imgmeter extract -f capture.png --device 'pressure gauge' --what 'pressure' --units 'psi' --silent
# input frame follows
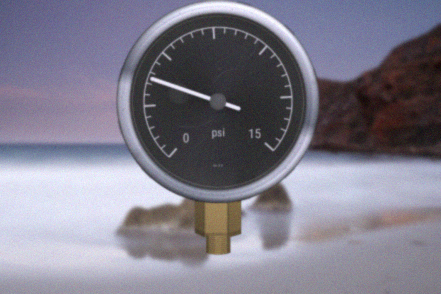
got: 3.75 psi
